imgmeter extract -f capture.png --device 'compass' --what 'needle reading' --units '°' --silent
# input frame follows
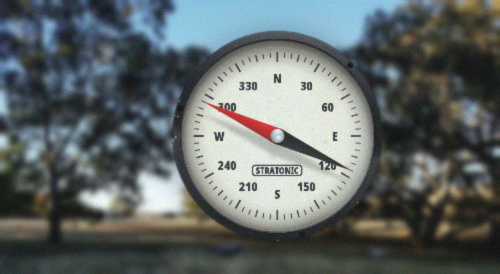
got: 295 °
